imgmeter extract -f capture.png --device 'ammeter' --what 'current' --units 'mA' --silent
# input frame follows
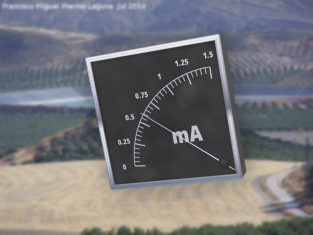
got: 0.6 mA
